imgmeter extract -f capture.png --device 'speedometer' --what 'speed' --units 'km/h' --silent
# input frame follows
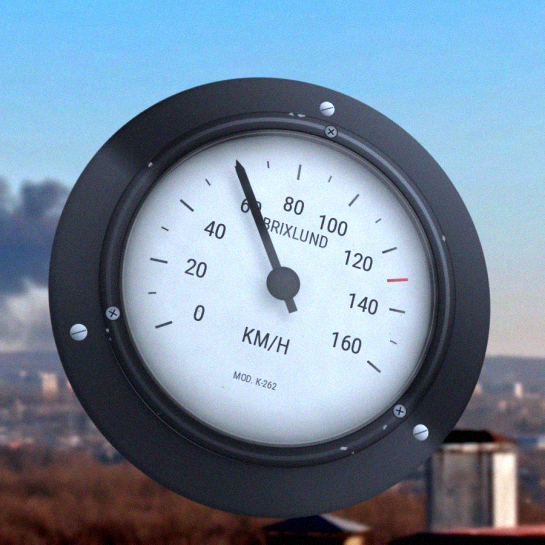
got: 60 km/h
